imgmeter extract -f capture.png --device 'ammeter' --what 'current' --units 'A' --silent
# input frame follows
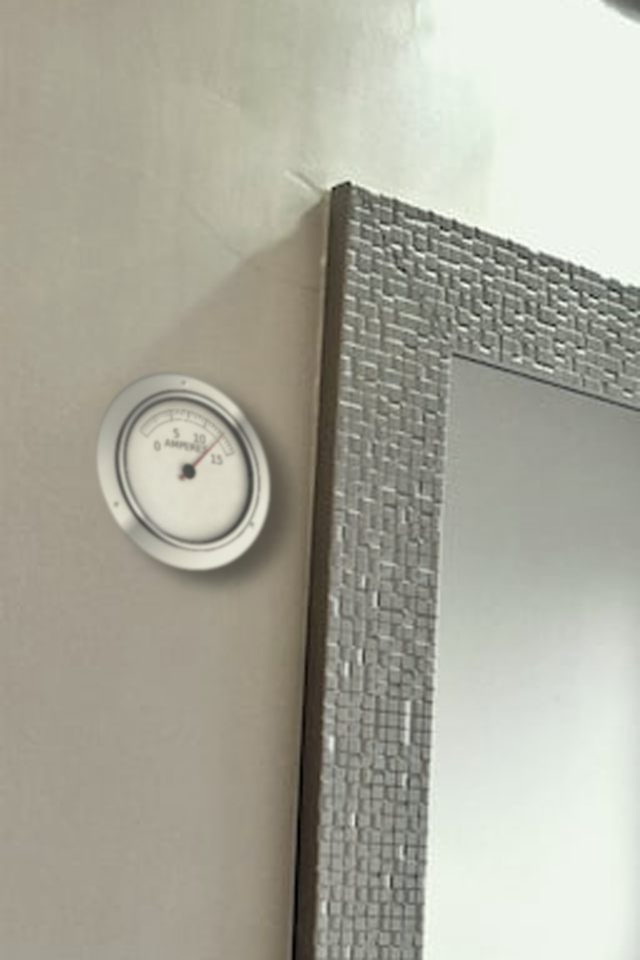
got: 12.5 A
